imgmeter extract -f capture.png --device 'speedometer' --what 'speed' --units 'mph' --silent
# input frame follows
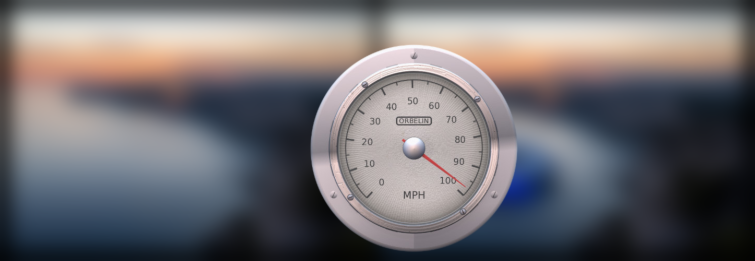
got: 97.5 mph
